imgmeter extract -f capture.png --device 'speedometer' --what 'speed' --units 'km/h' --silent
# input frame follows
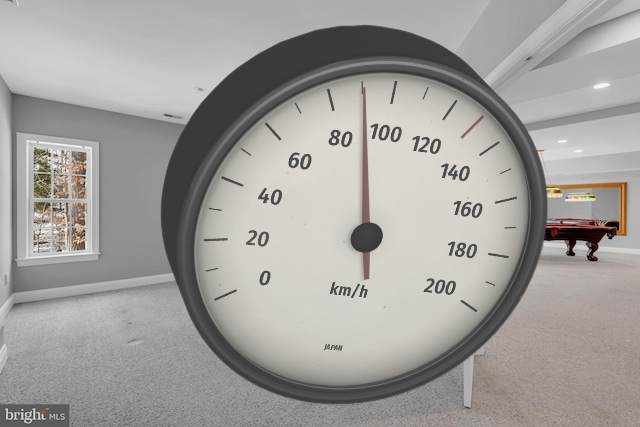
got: 90 km/h
